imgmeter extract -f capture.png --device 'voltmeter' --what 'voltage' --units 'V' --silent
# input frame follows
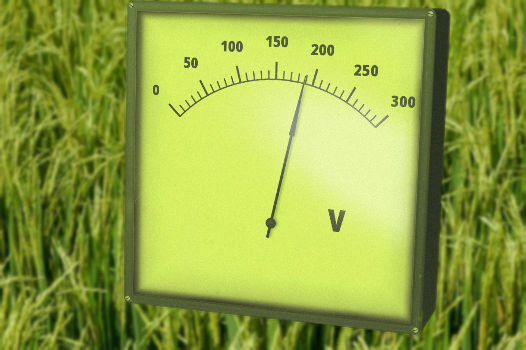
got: 190 V
